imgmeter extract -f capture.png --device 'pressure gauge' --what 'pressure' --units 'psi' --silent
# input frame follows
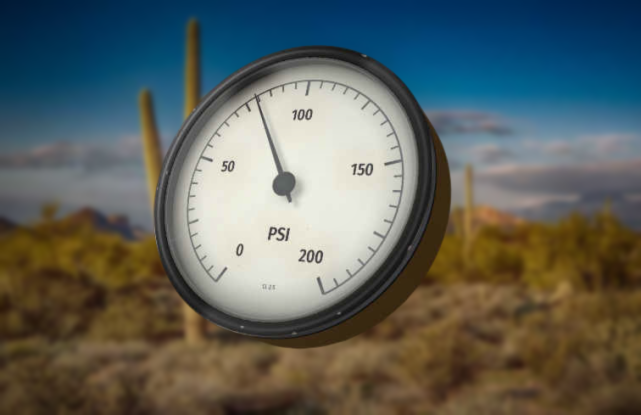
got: 80 psi
